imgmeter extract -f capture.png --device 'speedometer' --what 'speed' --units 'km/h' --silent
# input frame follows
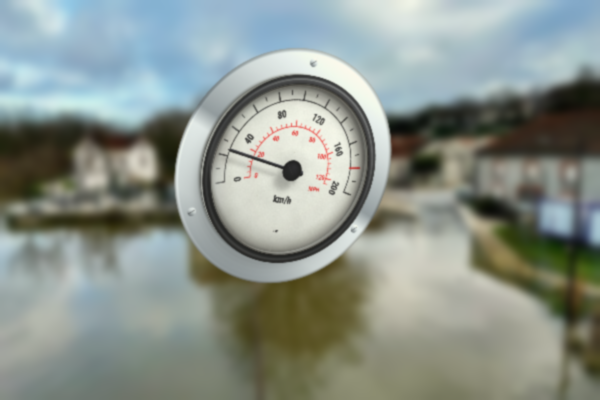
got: 25 km/h
